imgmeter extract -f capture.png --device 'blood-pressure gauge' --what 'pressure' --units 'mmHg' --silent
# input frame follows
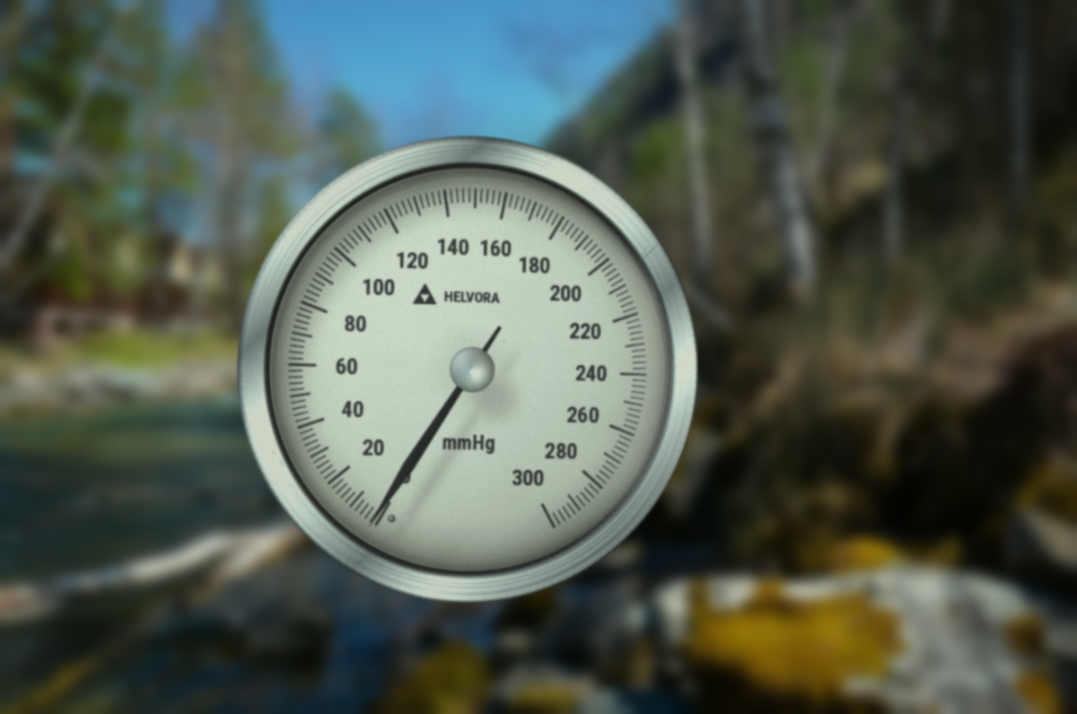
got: 2 mmHg
